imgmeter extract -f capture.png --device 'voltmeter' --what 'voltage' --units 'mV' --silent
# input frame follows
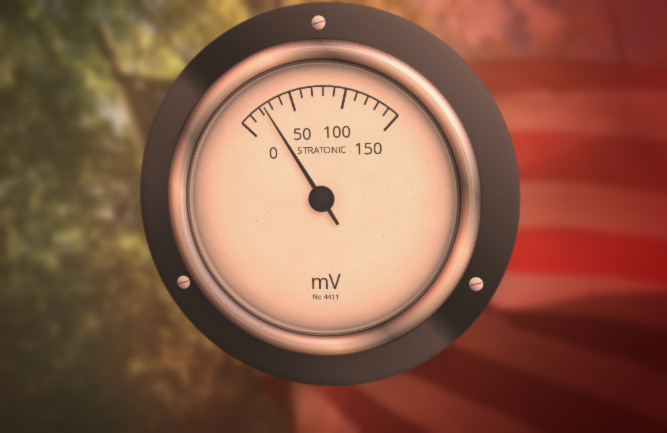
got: 25 mV
